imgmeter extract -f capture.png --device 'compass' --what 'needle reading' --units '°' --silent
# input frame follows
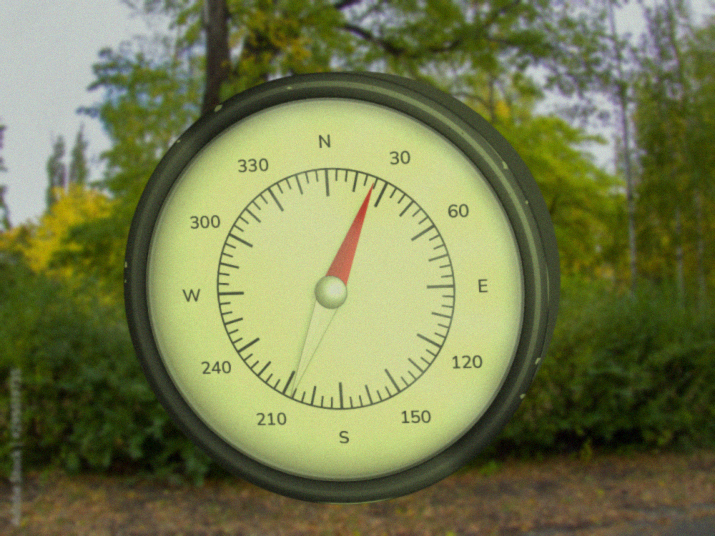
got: 25 °
